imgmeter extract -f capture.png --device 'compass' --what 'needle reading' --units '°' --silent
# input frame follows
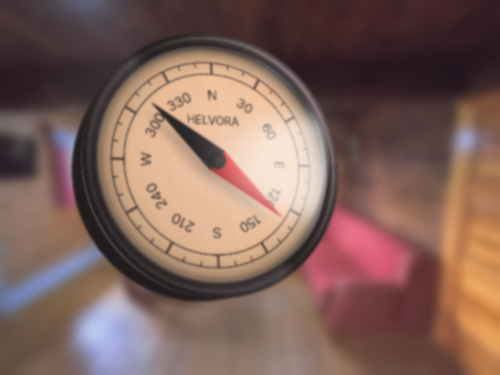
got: 130 °
